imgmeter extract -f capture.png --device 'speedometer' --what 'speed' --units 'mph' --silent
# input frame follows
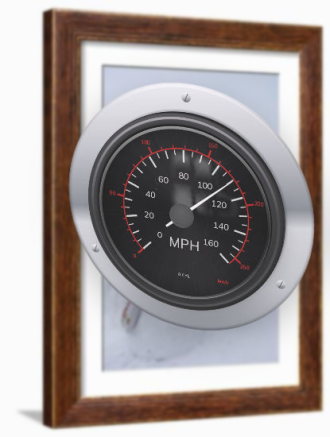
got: 110 mph
